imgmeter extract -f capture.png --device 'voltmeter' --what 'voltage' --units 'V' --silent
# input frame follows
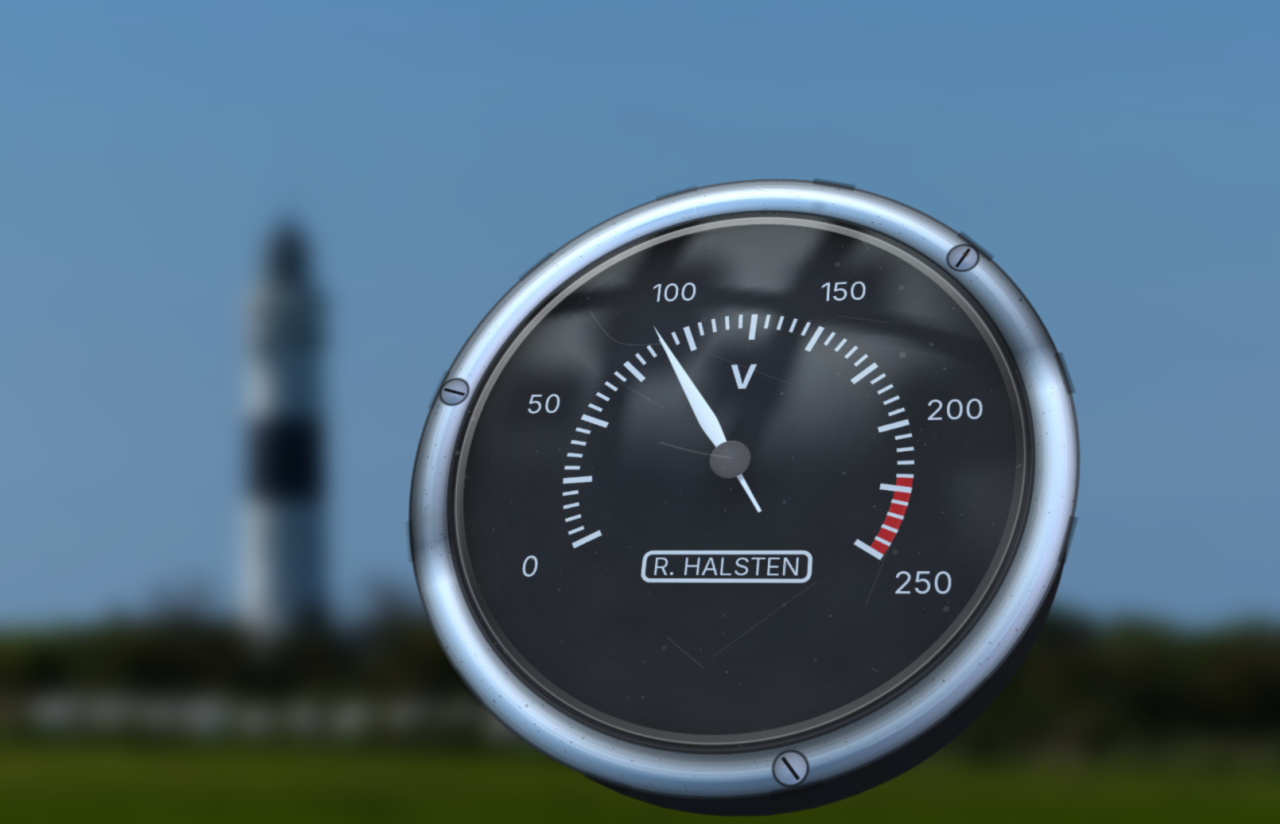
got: 90 V
